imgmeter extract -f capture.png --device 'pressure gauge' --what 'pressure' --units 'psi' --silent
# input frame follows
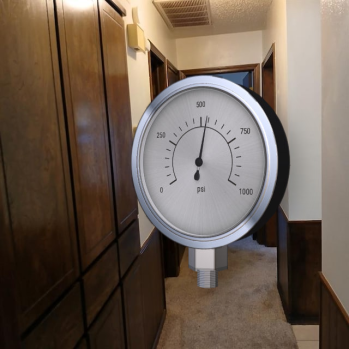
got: 550 psi
